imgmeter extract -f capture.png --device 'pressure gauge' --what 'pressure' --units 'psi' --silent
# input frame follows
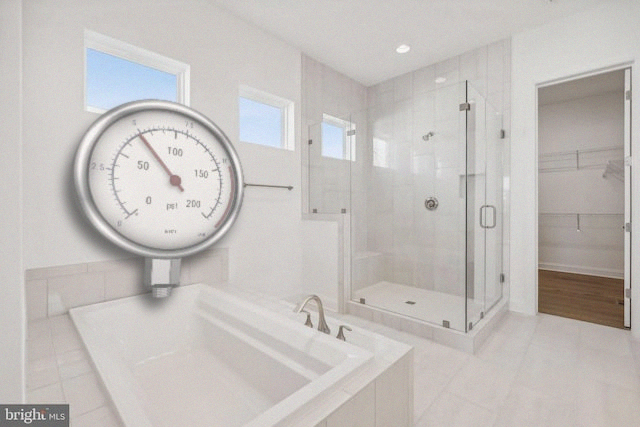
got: 70 psi
